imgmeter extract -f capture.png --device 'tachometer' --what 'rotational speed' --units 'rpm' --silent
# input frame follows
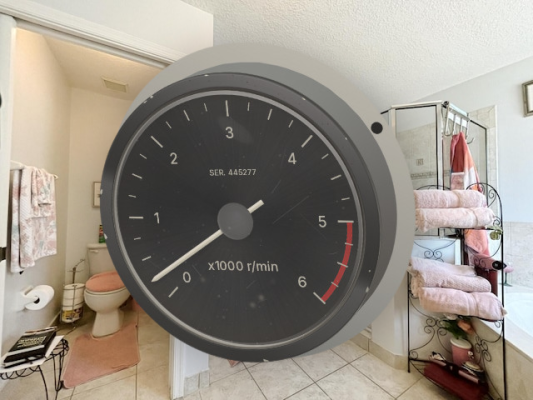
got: 250 rpm
